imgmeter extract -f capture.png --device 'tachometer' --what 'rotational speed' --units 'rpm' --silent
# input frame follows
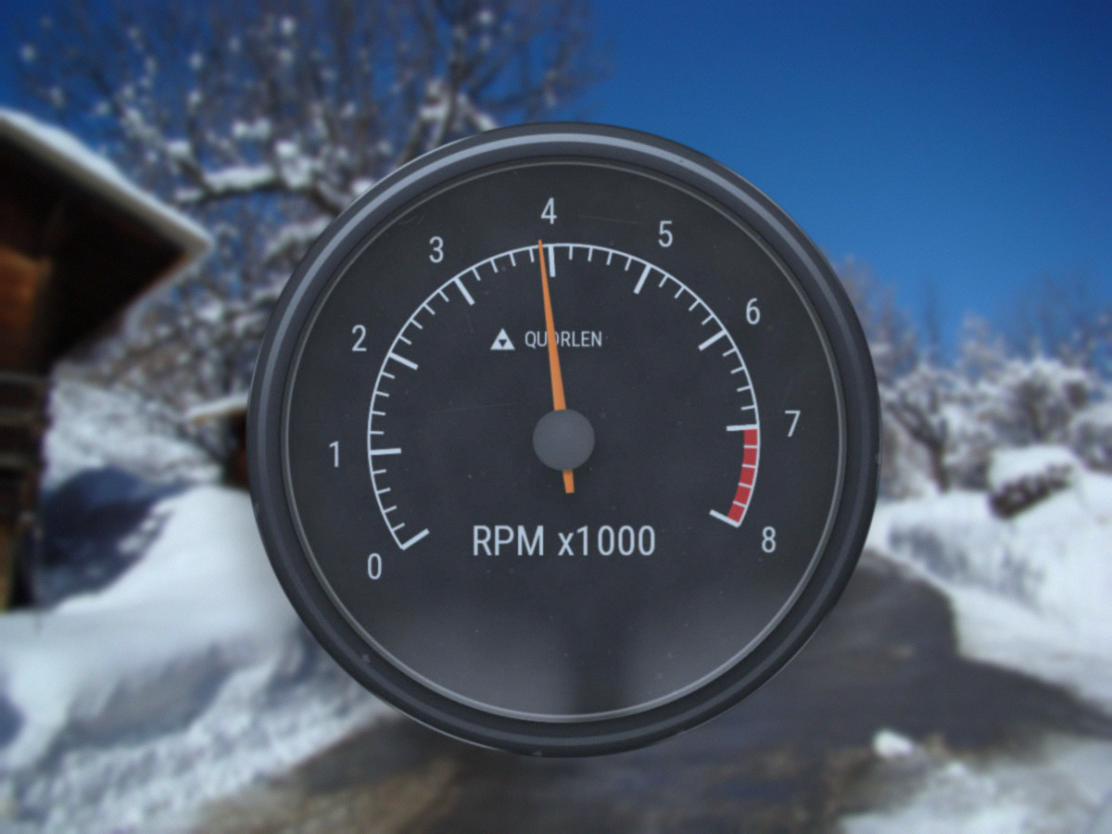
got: 3900 rpm
